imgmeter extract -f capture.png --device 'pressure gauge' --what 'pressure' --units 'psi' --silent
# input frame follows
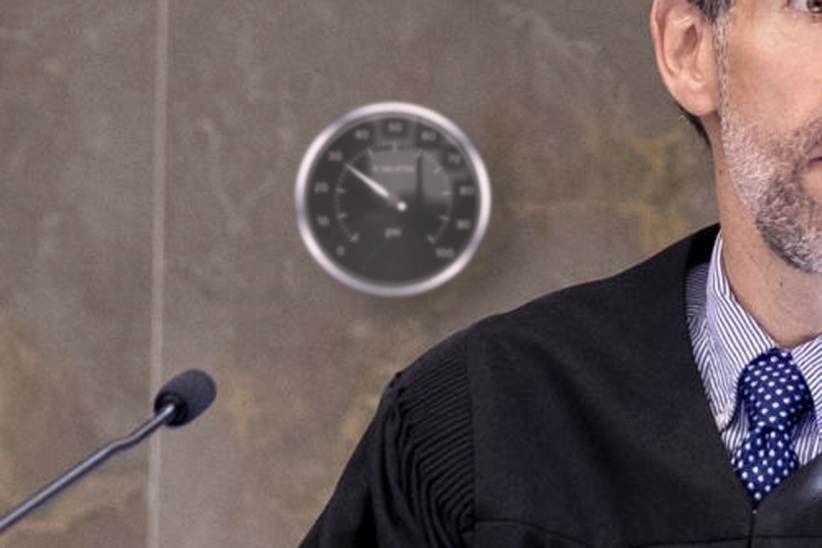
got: 30 psi
